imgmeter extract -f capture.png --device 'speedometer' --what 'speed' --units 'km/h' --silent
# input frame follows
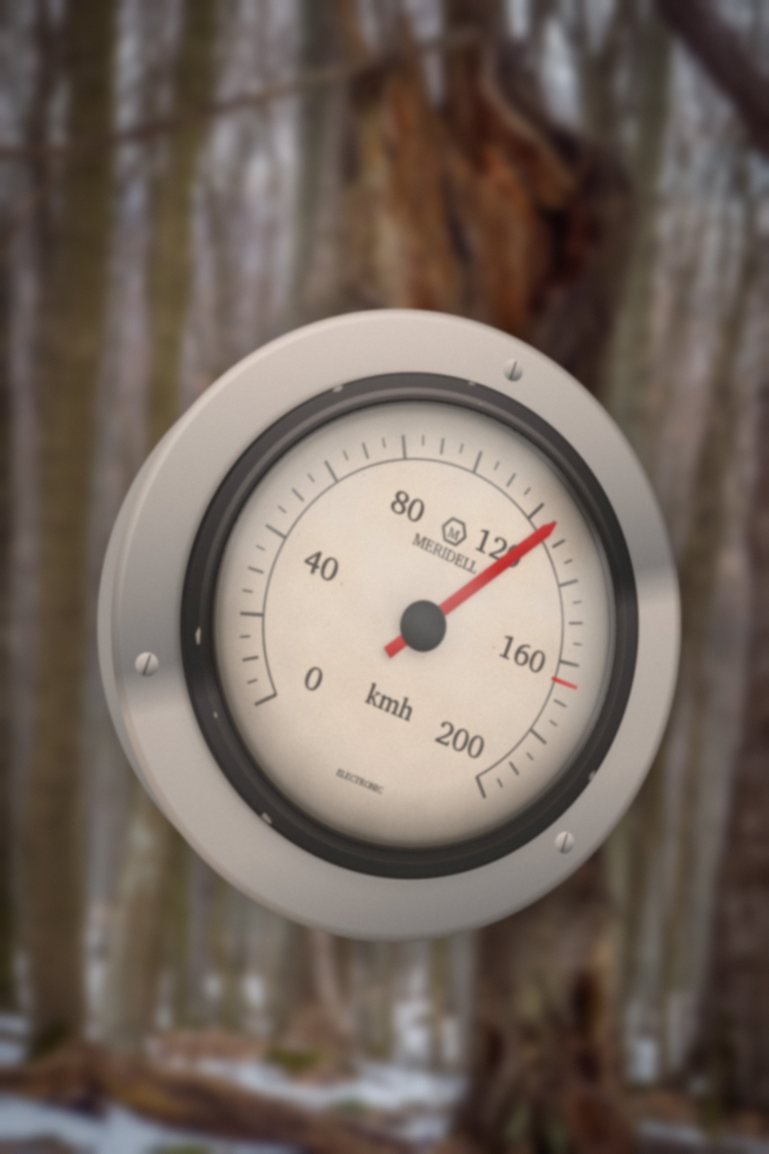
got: 125 km/h
